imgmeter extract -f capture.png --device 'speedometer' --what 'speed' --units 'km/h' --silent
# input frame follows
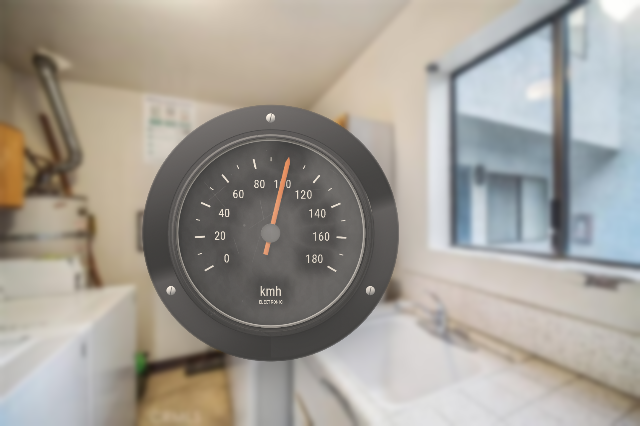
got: 100 km/h
